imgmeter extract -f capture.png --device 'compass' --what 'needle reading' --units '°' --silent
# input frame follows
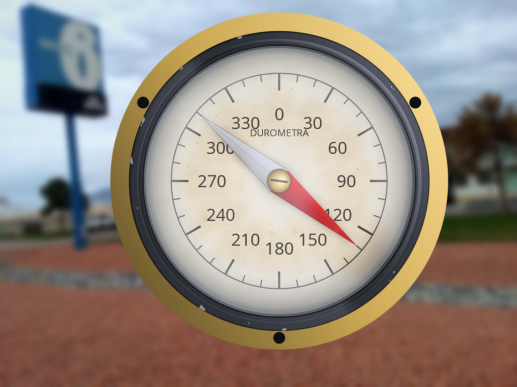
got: 130 °
